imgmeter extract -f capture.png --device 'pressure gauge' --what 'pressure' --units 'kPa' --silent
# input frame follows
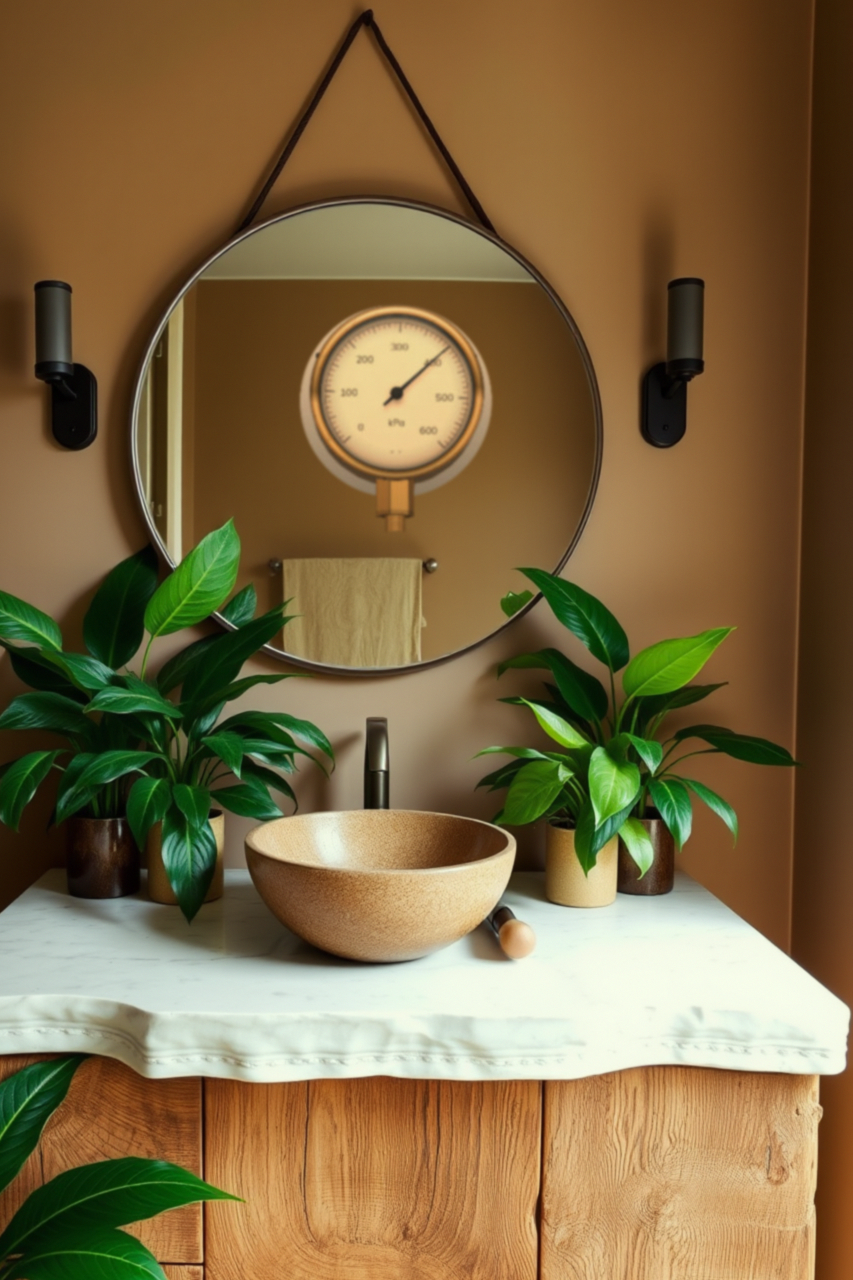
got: 400 kPa
